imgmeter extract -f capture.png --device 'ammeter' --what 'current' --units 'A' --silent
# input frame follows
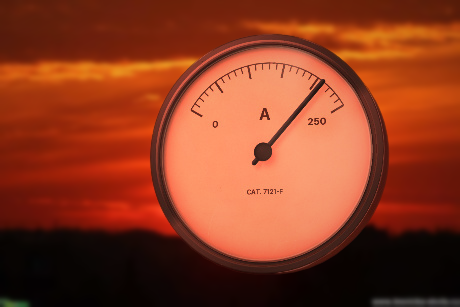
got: 210 A
